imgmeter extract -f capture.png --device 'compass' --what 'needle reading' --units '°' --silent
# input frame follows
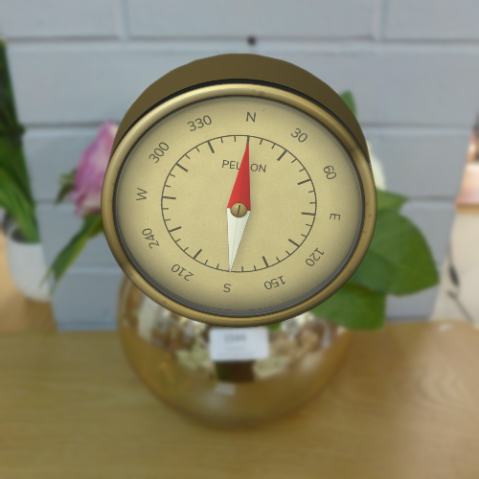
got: 0 °
